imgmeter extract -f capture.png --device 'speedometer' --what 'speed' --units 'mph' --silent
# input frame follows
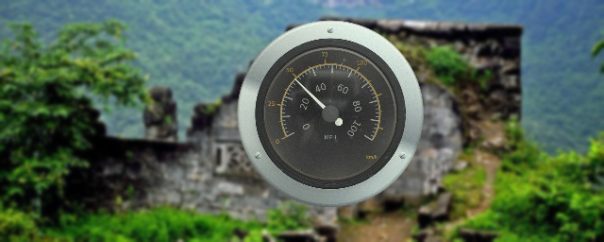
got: 30 mph
